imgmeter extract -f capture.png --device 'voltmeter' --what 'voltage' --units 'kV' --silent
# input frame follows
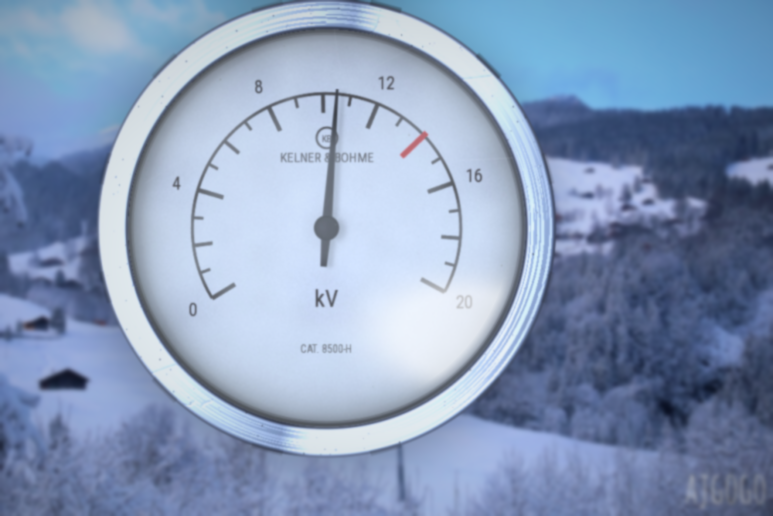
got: 10.5 kV
